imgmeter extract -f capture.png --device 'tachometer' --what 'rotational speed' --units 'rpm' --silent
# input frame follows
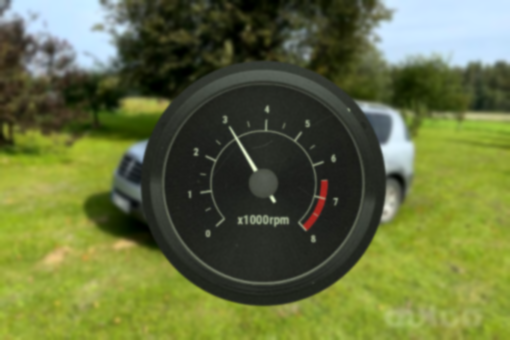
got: 3000 rpm
